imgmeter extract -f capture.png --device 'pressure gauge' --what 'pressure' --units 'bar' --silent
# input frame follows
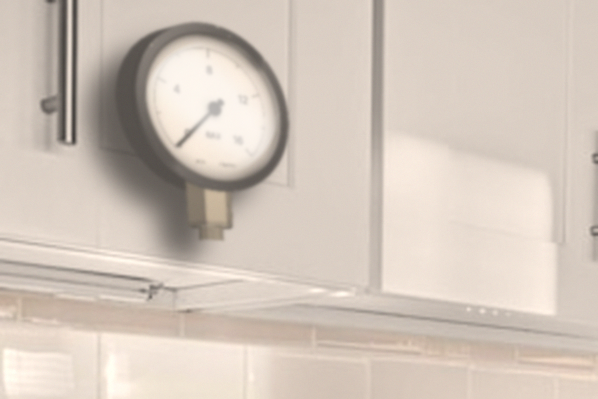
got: 0 bar
